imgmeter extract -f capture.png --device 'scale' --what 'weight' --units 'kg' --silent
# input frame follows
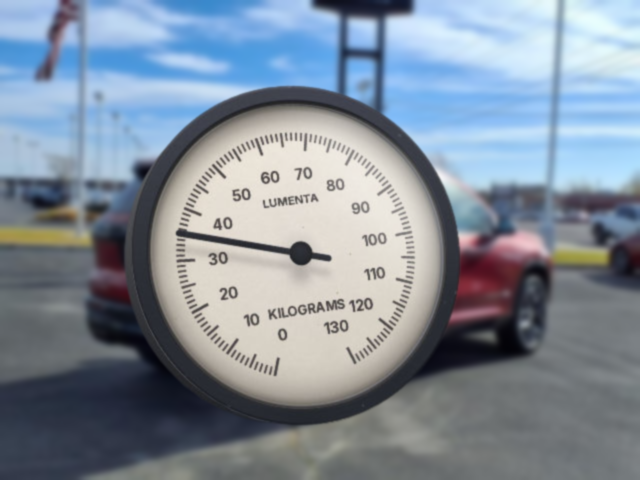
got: 35 kg
